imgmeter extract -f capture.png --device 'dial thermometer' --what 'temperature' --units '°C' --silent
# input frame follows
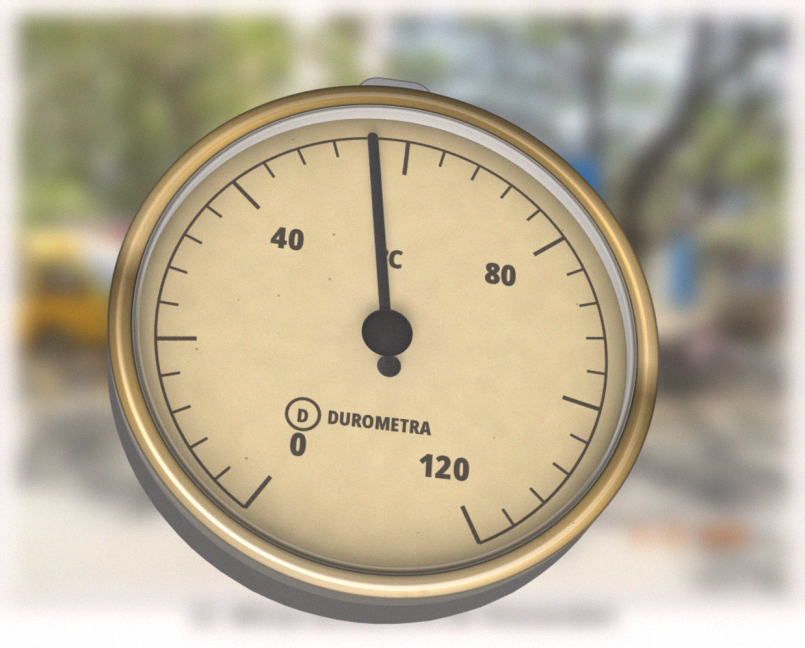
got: 56 °C
